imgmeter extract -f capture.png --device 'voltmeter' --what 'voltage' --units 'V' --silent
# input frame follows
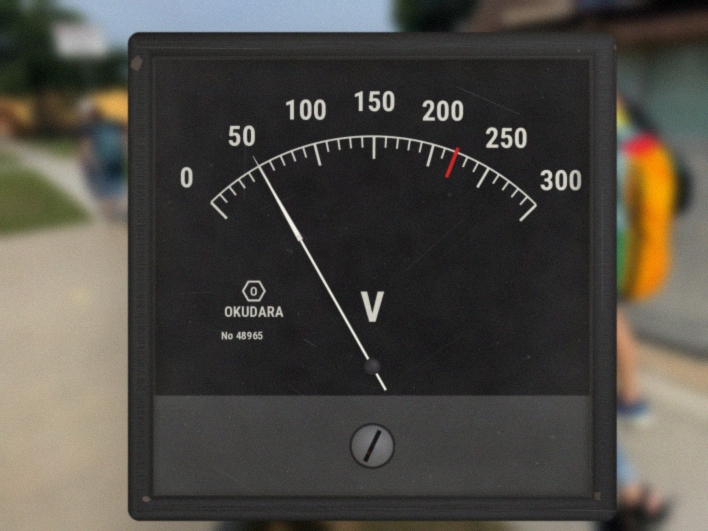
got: 50 V
